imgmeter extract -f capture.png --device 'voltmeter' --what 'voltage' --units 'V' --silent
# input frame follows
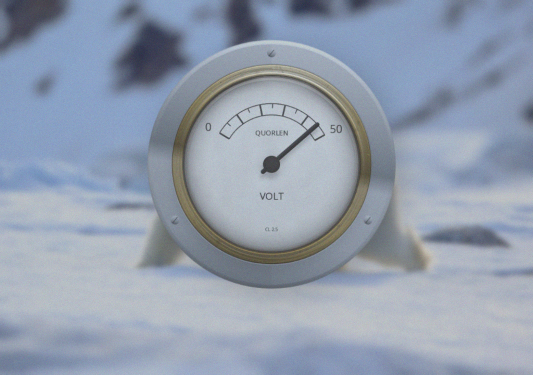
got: 45 V
